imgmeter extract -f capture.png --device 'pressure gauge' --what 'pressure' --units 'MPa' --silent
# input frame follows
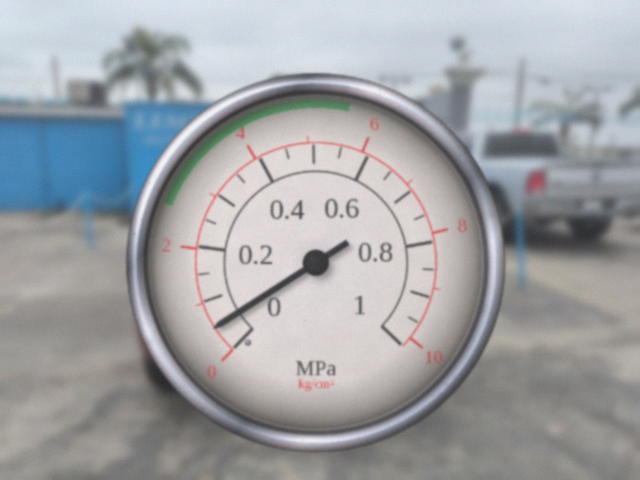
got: 0.05 MPa
